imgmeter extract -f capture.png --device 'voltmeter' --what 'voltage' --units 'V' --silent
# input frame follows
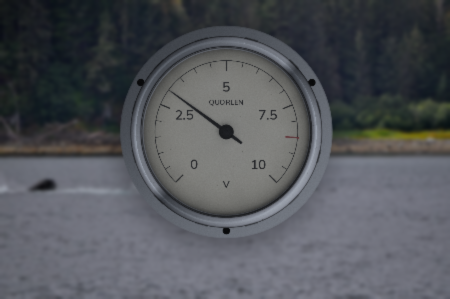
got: 3 V
